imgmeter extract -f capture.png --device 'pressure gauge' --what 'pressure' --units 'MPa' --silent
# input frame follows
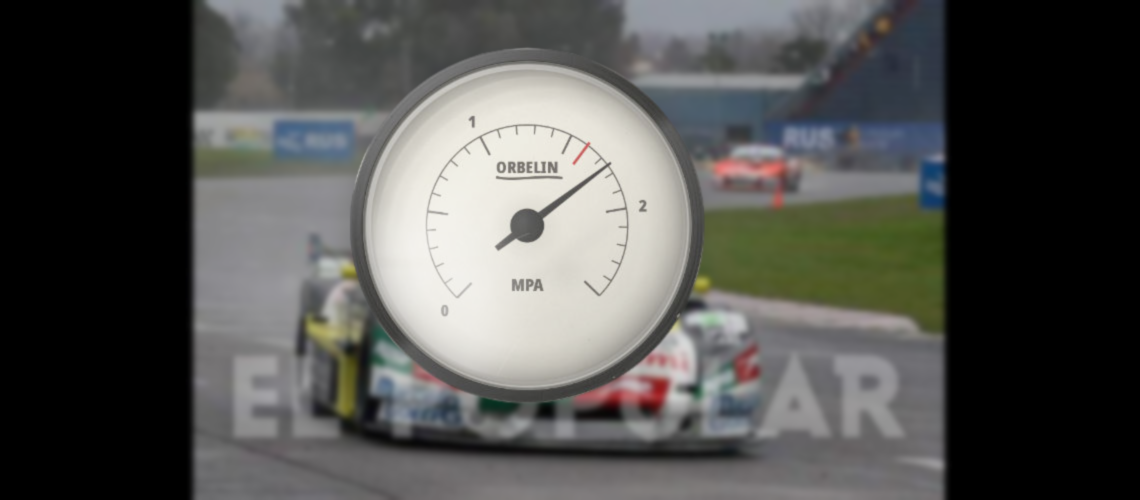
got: 1.75 MPa
